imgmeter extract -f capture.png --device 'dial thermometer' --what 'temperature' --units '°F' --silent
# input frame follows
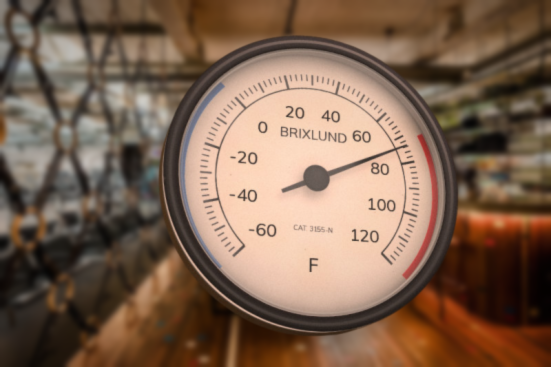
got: 74 °F
